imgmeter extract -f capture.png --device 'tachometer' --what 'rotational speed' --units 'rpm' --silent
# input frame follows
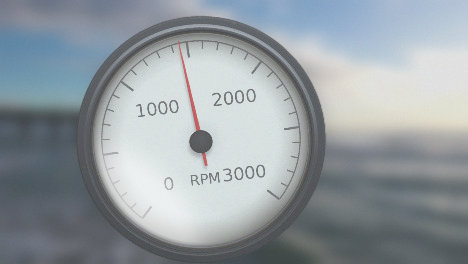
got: 1450 rpm
